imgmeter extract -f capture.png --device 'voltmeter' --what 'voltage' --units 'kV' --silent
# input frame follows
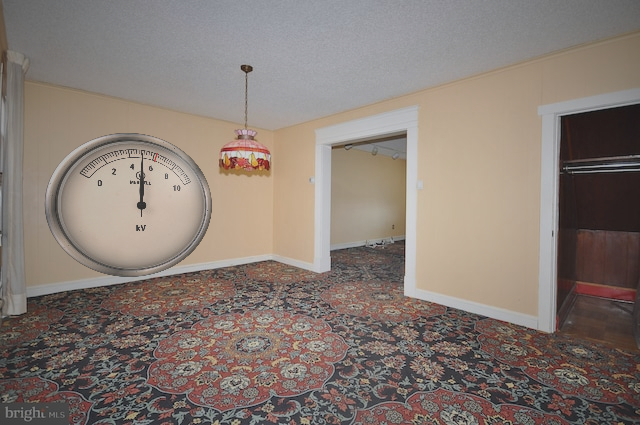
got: 5 kV
